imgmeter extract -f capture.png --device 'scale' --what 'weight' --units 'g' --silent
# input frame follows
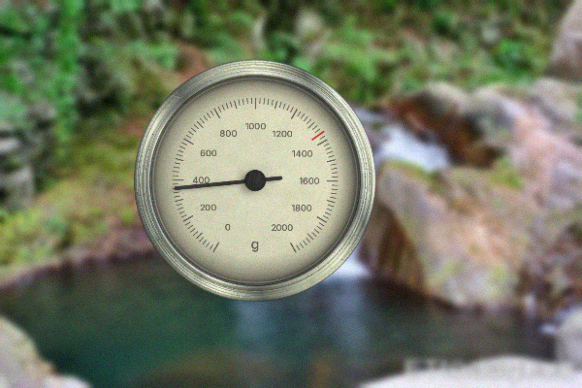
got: 360 g
